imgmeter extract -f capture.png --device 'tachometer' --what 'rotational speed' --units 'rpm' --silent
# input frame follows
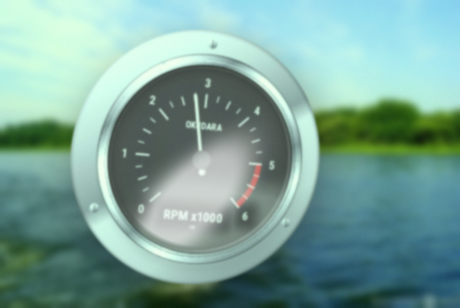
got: 2750 rpm
